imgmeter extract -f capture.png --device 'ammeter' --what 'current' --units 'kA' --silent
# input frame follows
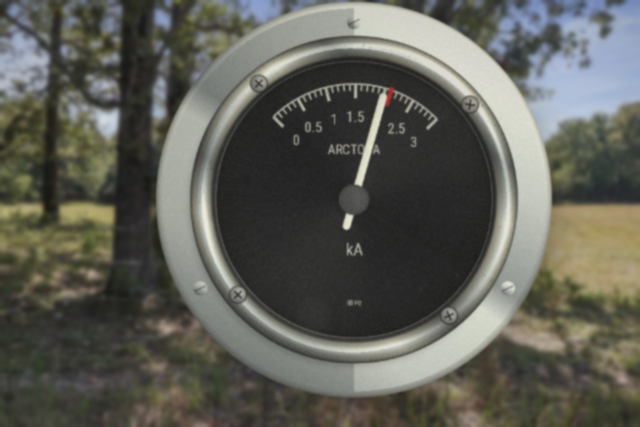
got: 2 kA
